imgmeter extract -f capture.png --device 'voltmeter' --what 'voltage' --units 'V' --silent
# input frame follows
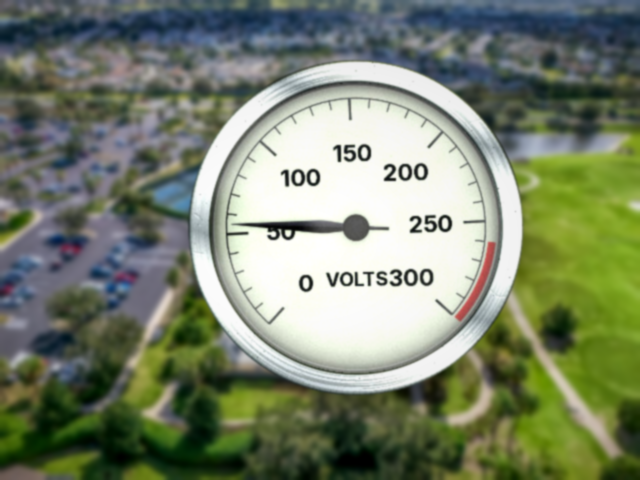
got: 55 V
